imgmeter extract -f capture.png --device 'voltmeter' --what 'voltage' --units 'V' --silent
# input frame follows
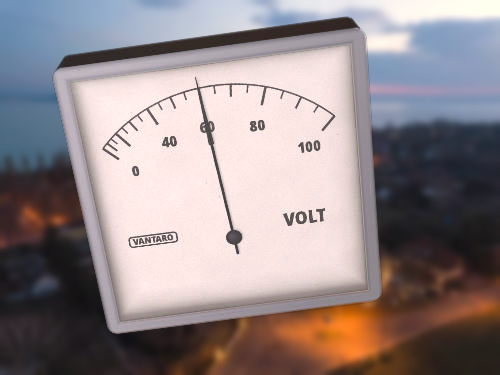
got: 60 V
